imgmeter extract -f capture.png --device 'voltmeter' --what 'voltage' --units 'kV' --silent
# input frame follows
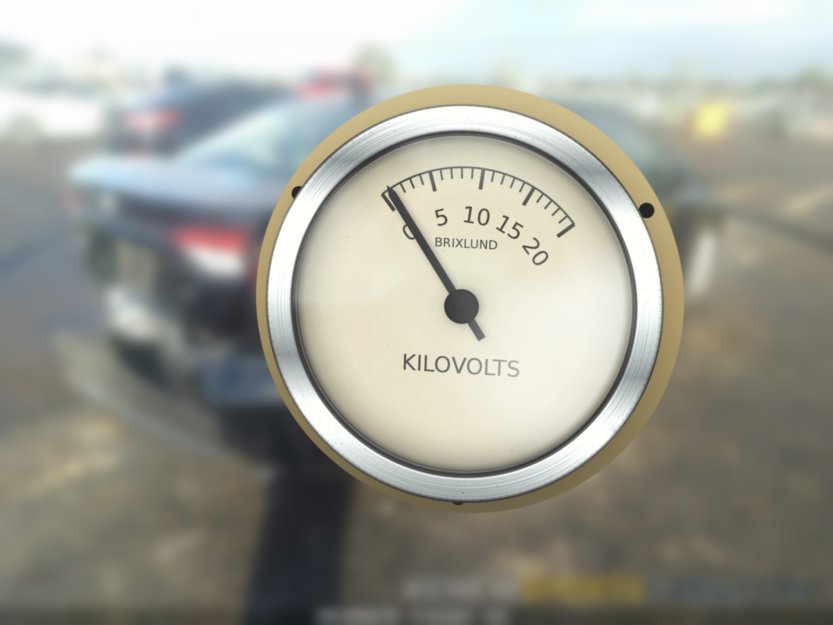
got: 1 kV
